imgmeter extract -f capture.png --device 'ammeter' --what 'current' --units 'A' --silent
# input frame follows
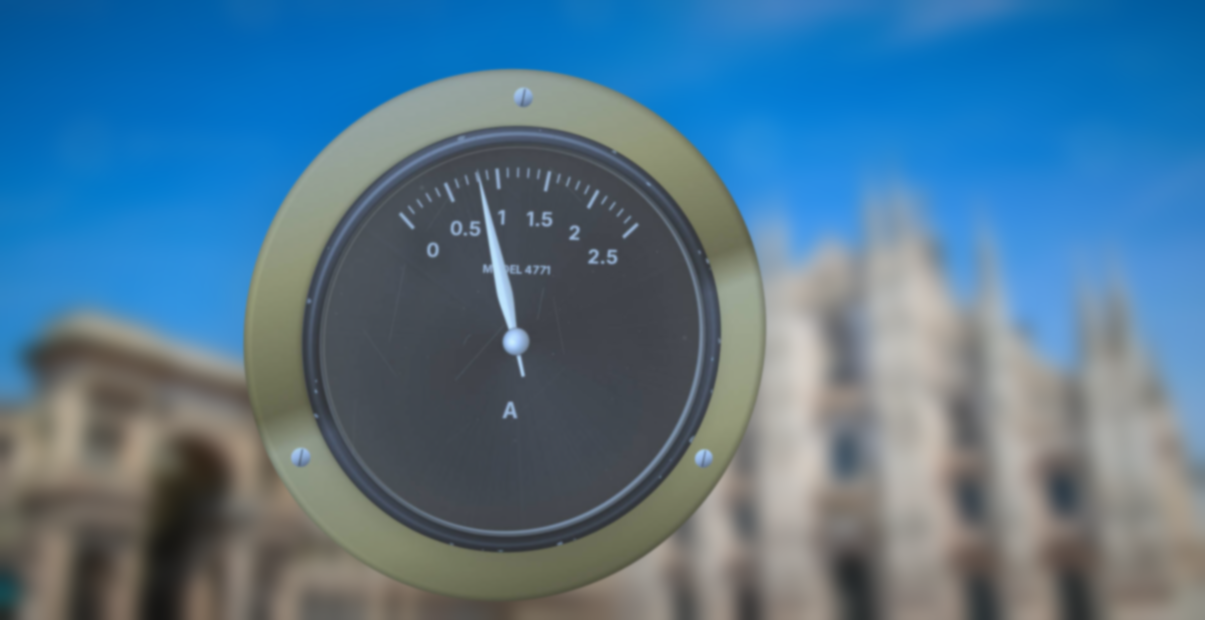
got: 0.8 A
